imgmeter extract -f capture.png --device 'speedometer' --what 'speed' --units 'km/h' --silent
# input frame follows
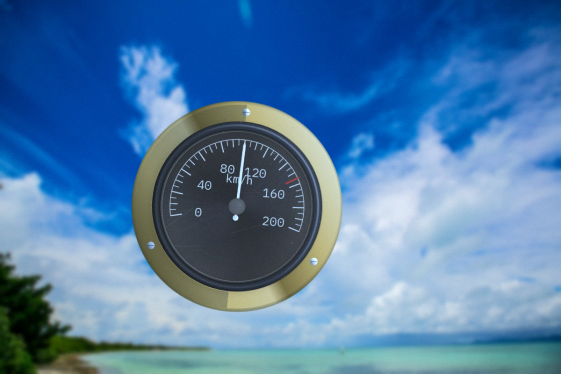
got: 100 km/h
